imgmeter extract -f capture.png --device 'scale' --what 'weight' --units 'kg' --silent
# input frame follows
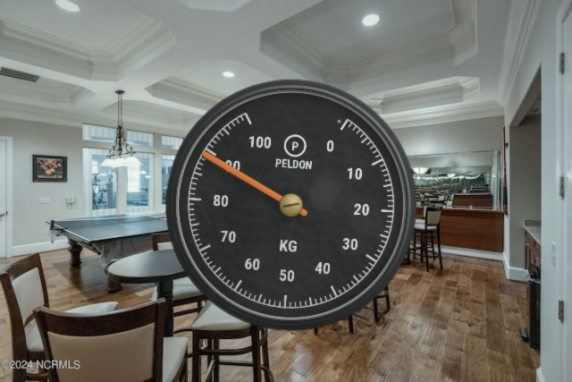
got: 89 kg
